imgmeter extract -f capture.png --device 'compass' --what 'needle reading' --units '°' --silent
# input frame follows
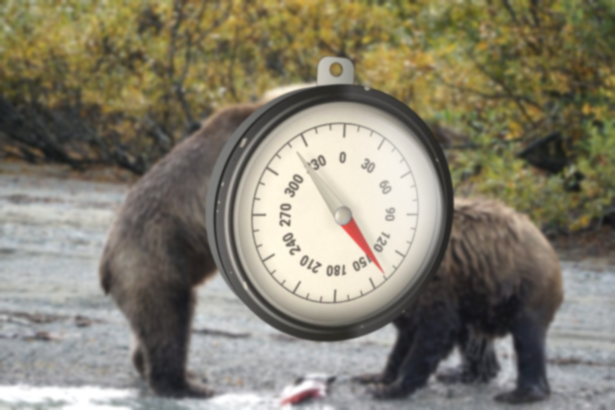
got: 140 °
